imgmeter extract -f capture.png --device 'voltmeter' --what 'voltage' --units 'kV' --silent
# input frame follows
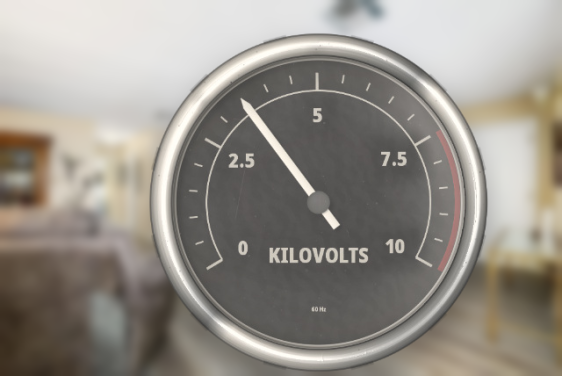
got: 3.5 kV
